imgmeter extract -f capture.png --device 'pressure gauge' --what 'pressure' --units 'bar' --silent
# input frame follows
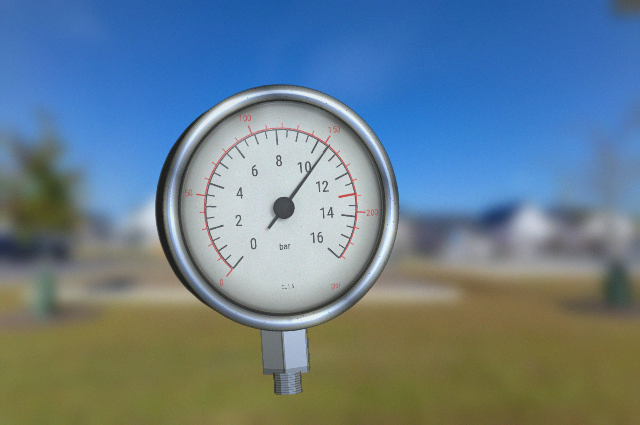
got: 10.5 bar
